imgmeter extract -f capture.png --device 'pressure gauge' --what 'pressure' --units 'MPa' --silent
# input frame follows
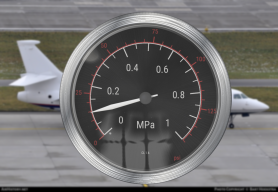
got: 0.1 MPa
